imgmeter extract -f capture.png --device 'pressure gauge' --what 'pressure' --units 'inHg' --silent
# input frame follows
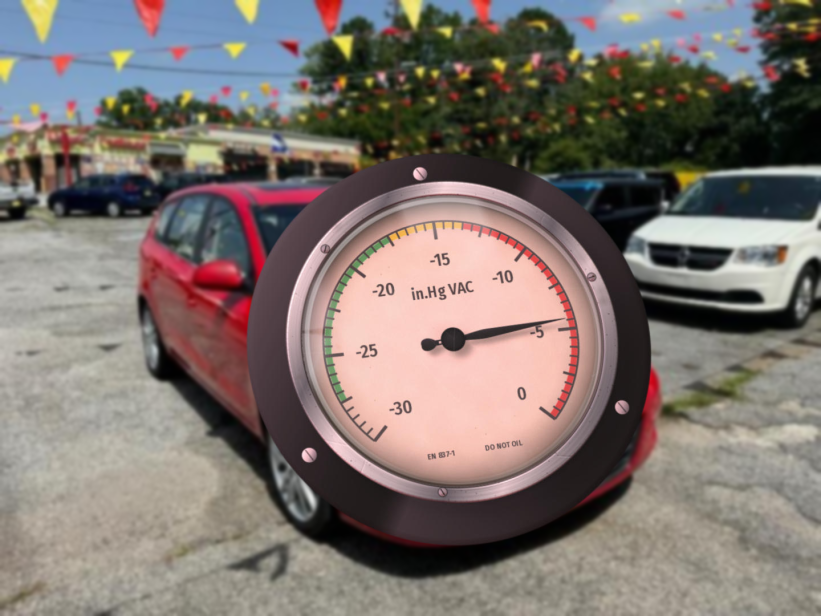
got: -5.5 inHg
